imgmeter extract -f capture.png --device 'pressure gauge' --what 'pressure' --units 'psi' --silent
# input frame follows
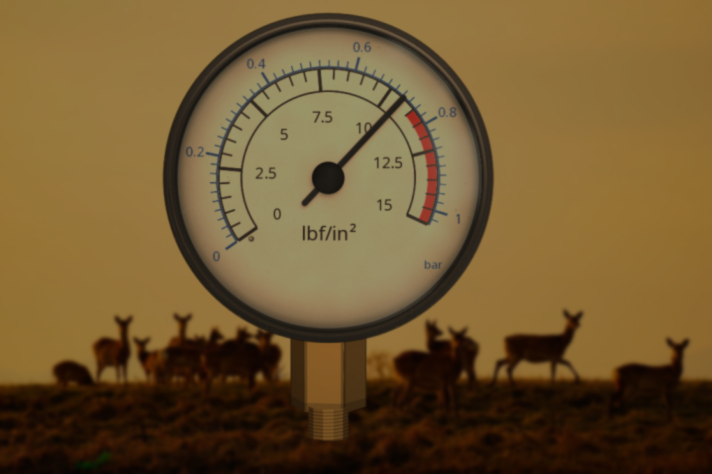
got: 10.5 psi
